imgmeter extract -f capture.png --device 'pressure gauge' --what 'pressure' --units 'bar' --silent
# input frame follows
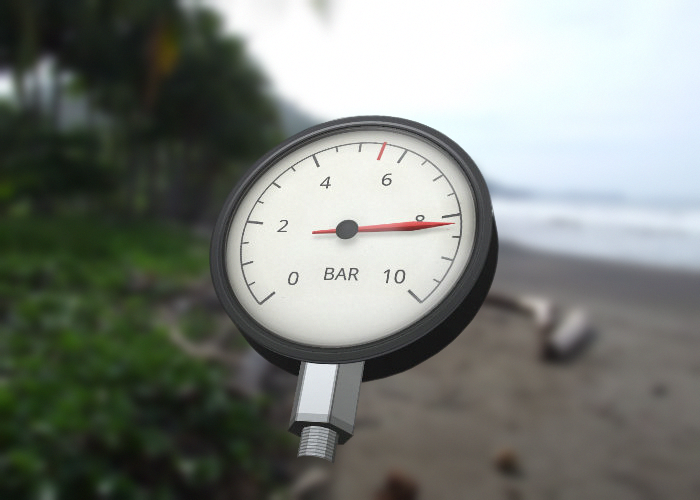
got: 8.25 bar
